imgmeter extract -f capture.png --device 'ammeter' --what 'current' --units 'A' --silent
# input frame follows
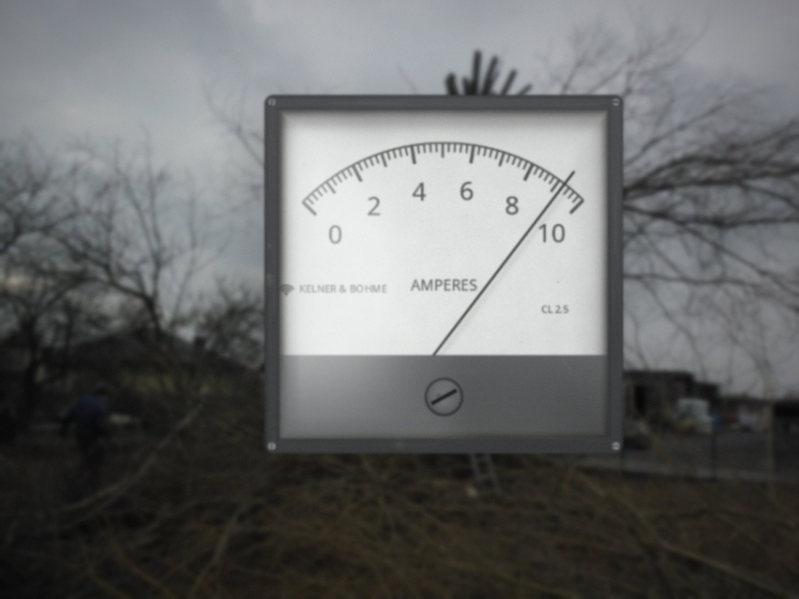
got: 9.2 A
